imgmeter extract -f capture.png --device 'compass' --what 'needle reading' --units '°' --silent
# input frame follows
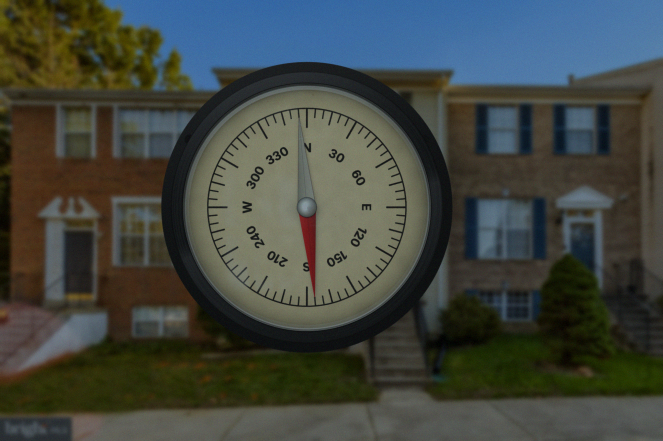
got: 175 °
